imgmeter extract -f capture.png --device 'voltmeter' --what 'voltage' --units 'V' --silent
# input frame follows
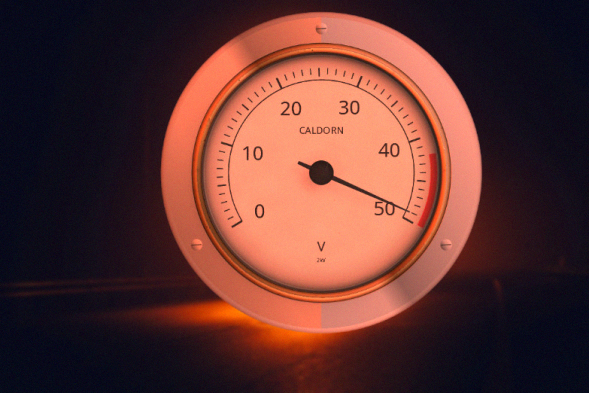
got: 49 V
